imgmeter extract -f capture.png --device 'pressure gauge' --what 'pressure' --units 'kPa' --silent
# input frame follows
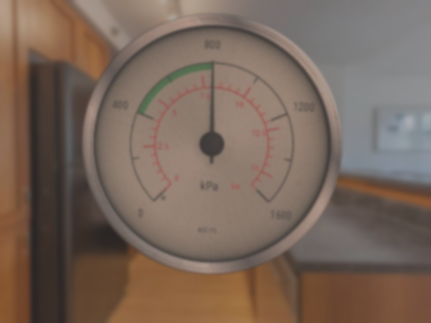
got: 800 kPa
